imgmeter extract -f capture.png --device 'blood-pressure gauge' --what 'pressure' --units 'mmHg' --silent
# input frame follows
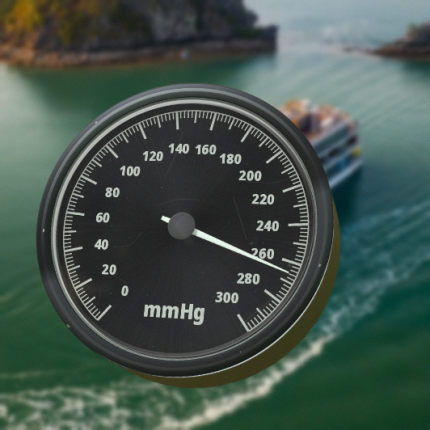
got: 266 mmHg
